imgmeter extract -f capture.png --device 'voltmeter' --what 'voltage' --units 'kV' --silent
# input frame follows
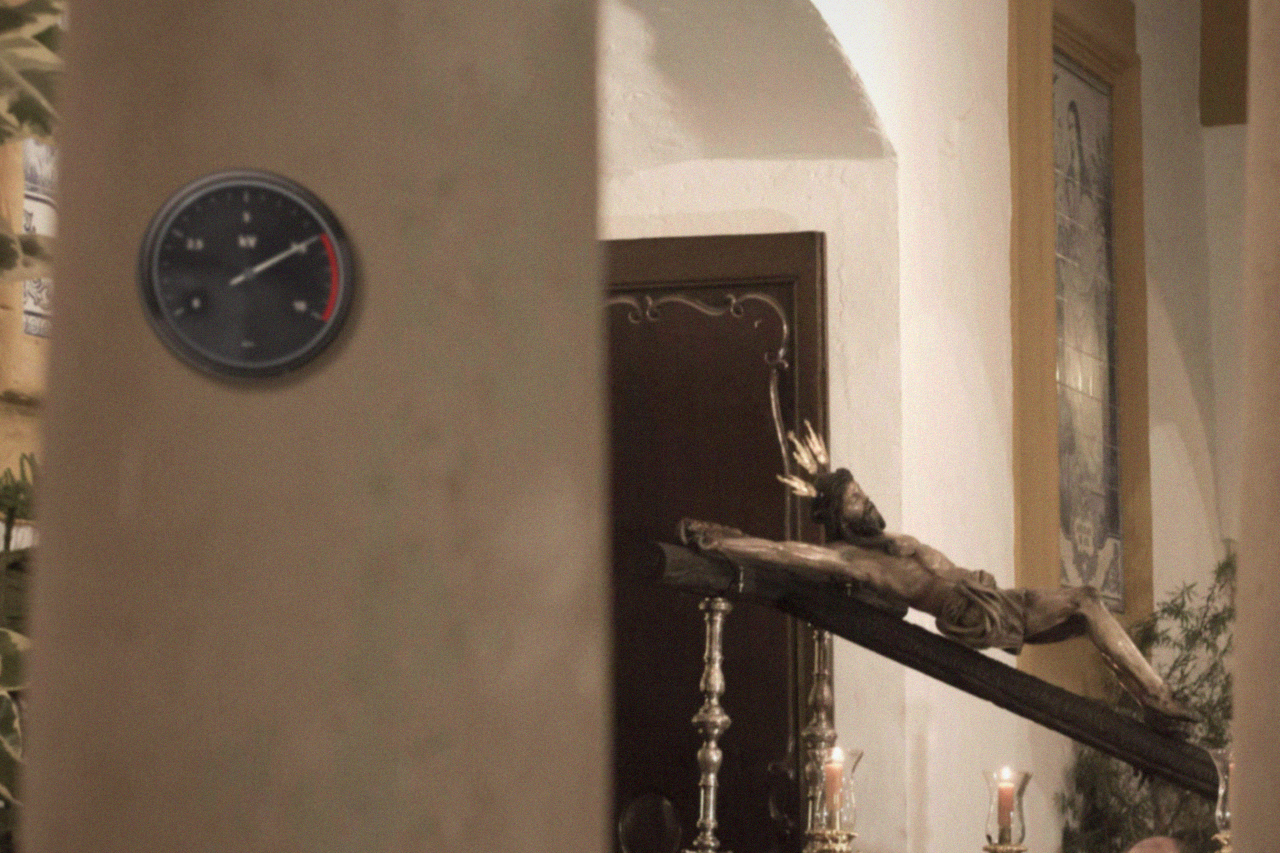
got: 7.5 kV
